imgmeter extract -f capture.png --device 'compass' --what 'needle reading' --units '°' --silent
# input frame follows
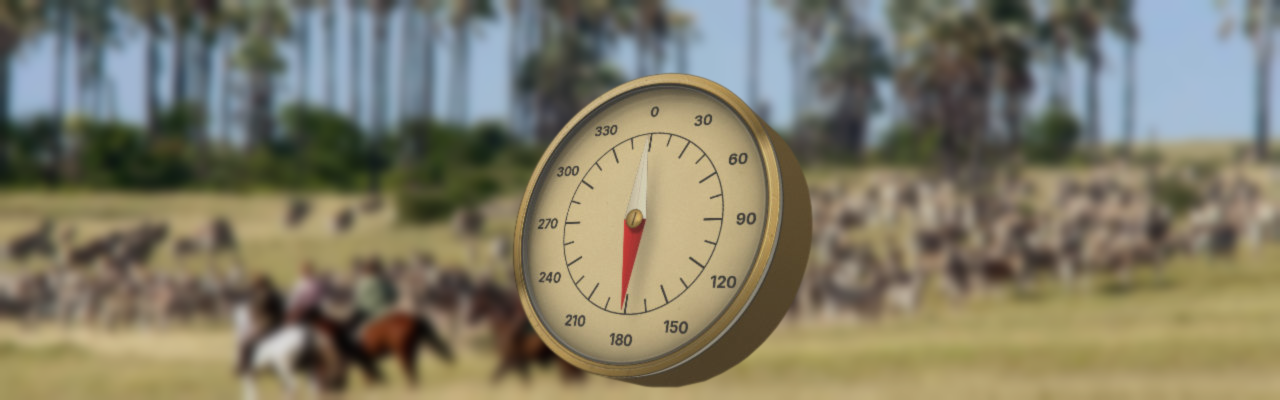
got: 180 °
